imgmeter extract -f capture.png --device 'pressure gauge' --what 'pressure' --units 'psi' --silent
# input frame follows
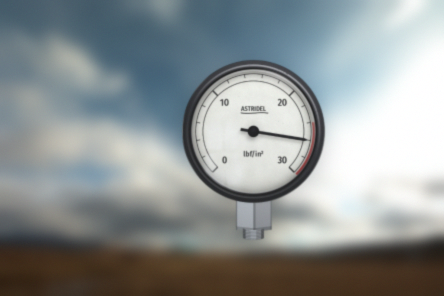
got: 26 psi
